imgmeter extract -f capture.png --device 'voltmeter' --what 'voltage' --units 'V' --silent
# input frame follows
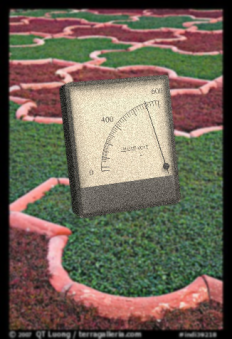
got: 550 V
